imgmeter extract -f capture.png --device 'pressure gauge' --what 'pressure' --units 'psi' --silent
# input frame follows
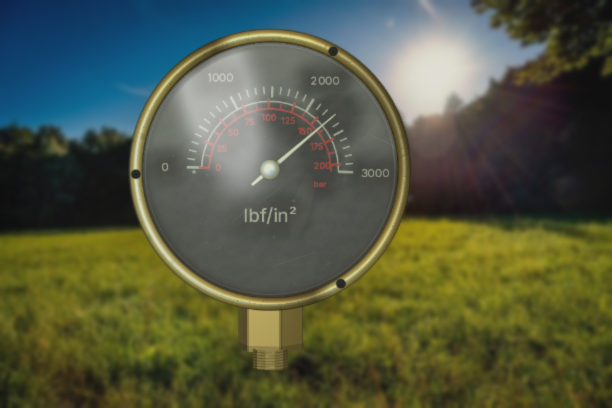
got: 2300 psi
